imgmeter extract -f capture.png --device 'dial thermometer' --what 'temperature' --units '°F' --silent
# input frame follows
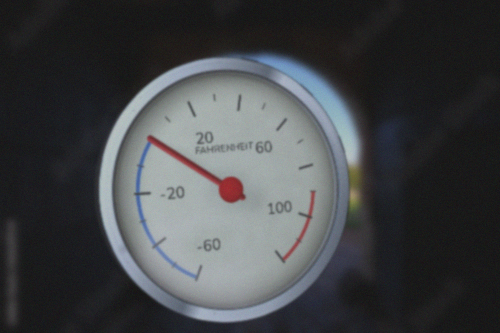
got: 0 °F
